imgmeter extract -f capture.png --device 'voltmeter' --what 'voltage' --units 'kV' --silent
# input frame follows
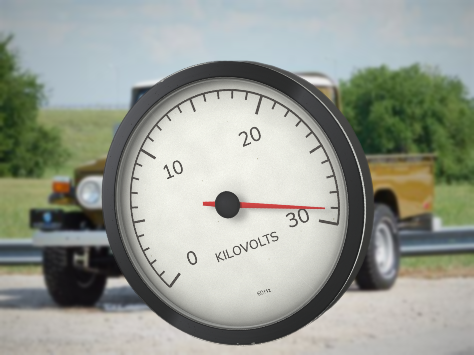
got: 29 kV
